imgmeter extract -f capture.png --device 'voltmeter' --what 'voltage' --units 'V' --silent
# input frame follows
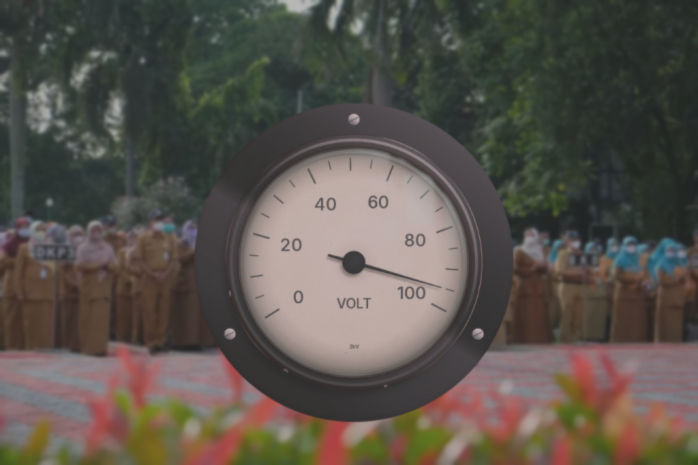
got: 95 V
